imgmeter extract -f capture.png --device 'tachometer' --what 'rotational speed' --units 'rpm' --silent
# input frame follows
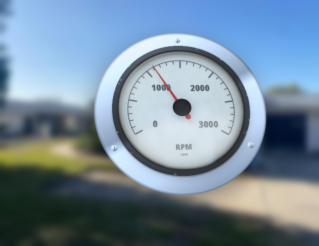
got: 1100 rpm
